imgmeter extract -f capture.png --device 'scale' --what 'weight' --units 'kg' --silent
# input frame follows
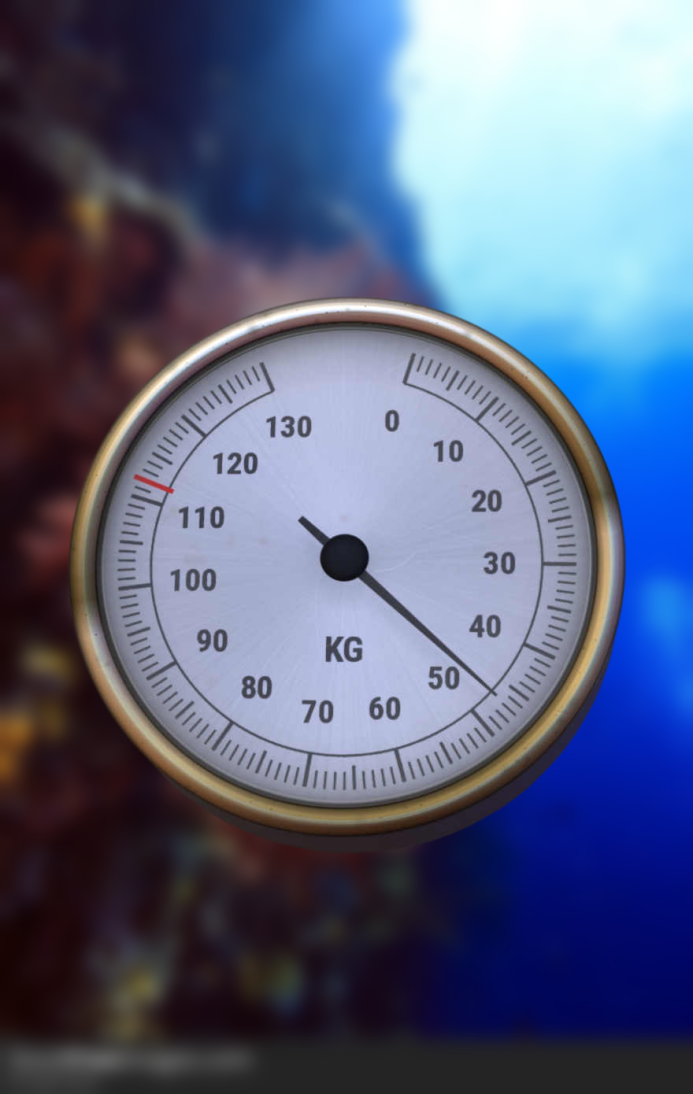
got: 47 kg
